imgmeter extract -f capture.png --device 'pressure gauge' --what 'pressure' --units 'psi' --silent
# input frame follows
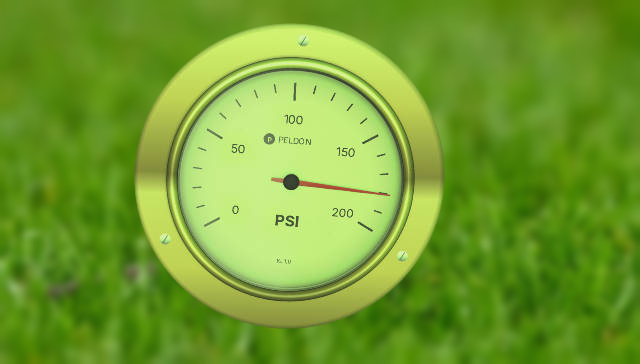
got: 180 psi
